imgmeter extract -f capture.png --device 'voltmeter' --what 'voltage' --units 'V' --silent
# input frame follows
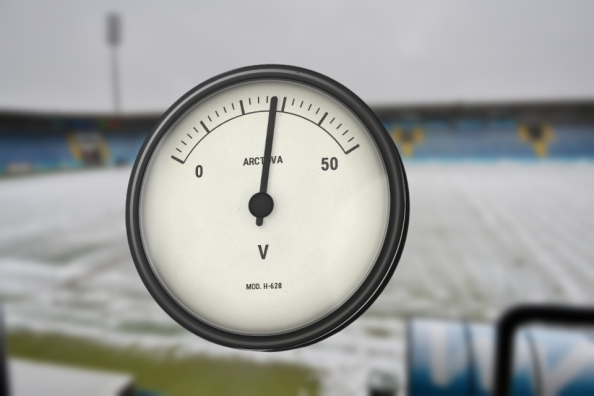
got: 28 V
